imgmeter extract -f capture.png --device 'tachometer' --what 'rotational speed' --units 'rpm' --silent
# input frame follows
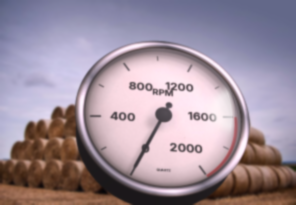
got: 0 rpm
